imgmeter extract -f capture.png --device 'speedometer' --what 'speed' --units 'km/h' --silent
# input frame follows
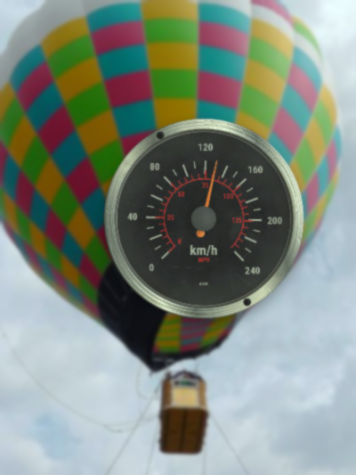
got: 130 km/h
